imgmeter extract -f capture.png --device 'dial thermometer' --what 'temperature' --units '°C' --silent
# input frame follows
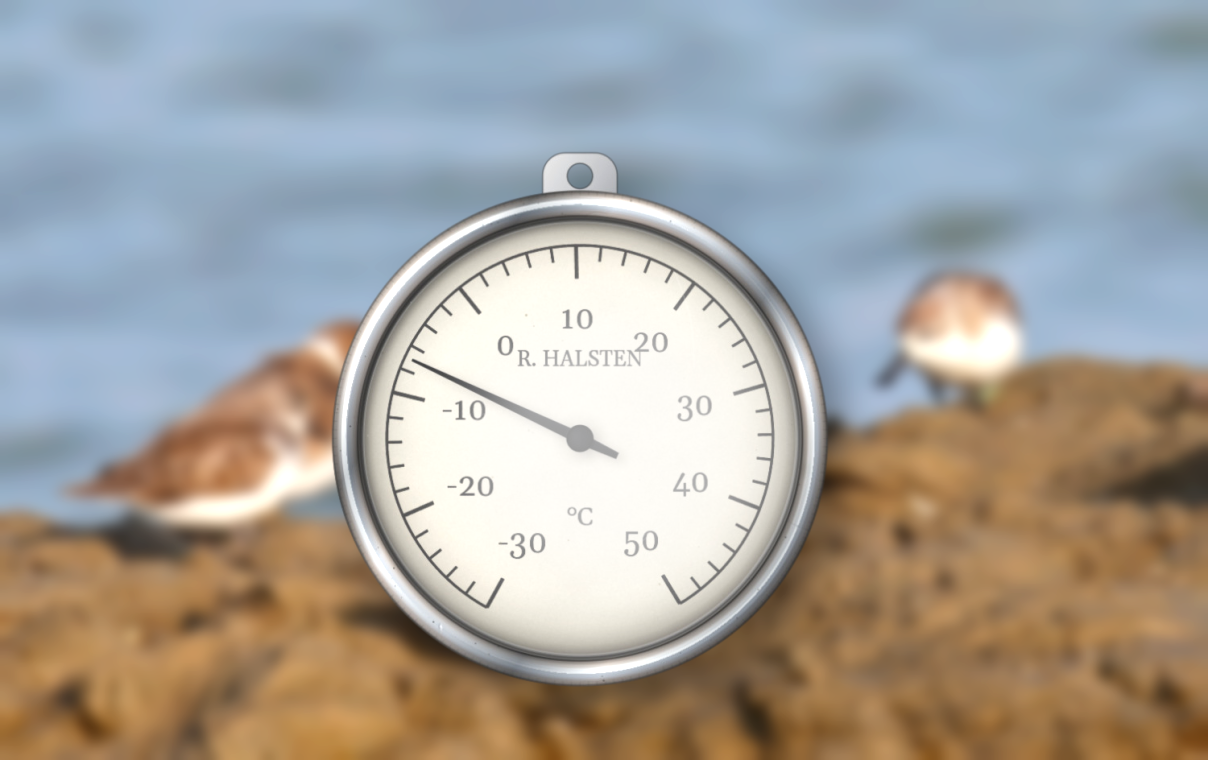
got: -7 °C
